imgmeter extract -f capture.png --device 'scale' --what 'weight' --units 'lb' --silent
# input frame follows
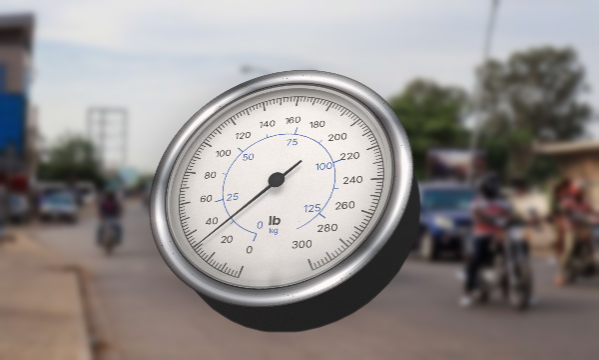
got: 30 lb
